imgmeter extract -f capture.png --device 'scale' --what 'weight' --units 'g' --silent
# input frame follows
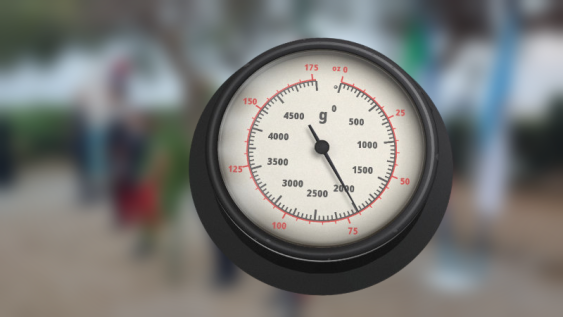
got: 2000 g
